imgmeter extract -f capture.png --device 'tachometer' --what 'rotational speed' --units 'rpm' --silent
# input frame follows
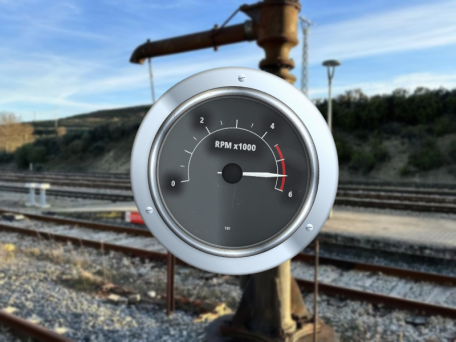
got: 5500 rpm
